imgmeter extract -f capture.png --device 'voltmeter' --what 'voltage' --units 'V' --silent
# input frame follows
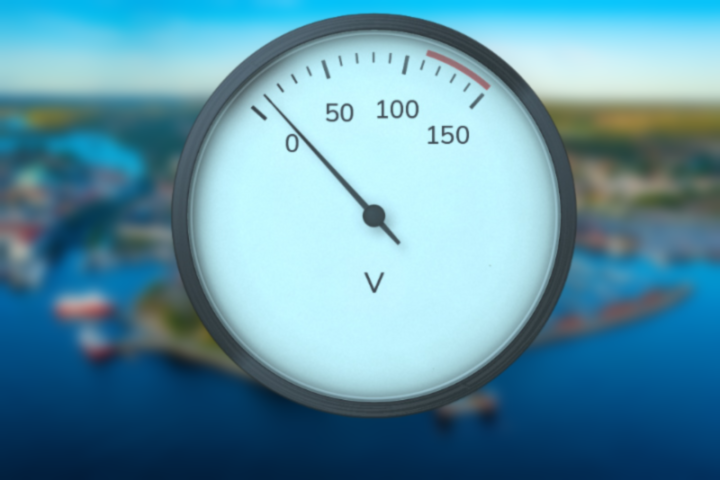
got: 10 V
